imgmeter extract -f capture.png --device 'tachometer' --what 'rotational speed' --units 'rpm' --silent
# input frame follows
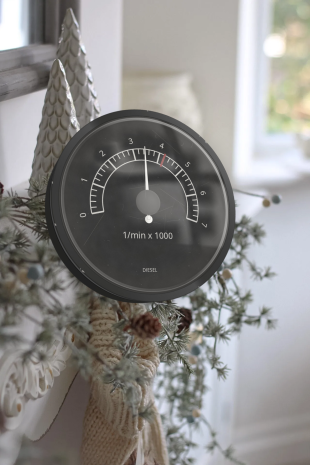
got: 3400 rpm
